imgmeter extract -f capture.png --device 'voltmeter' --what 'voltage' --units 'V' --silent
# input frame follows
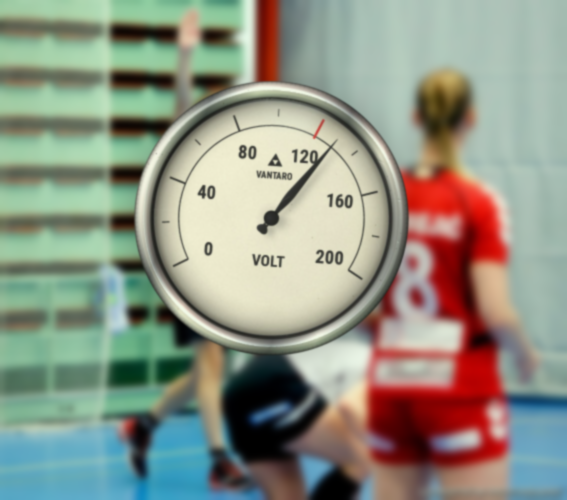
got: 130 V
